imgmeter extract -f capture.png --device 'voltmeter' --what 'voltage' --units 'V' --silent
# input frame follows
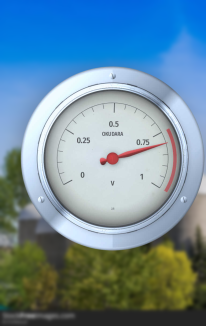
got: 0.8 V
